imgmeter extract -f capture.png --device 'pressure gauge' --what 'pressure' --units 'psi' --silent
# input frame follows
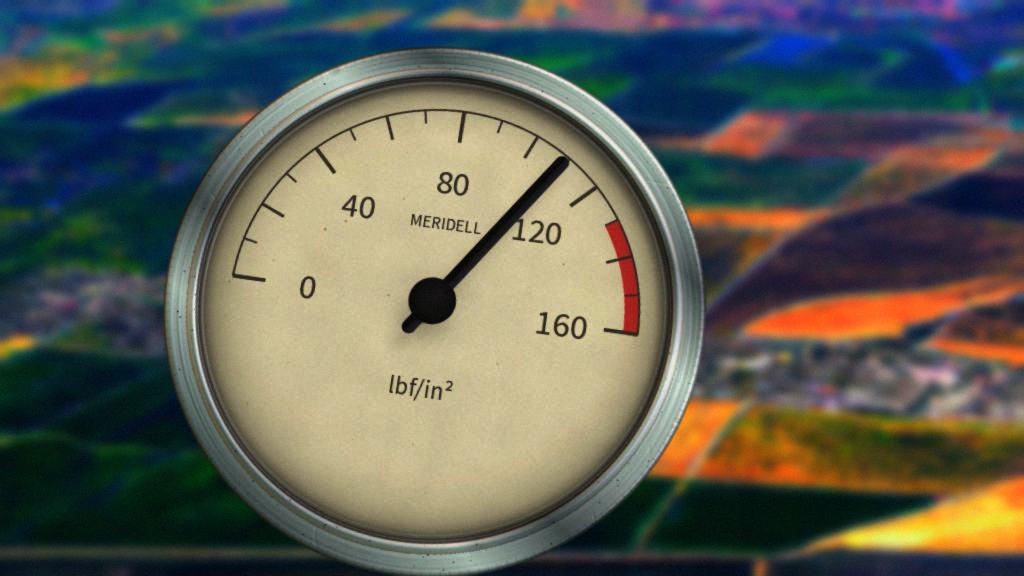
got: 110 psi
